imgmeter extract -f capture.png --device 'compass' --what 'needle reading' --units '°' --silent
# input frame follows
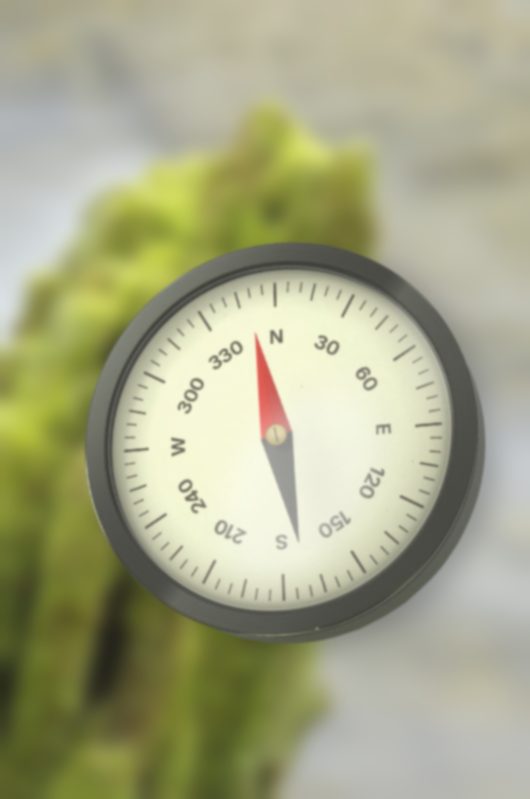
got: 350 °
